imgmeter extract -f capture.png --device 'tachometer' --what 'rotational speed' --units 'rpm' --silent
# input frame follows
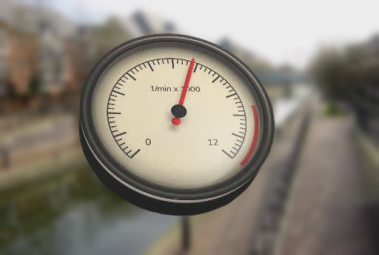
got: 6800 rpm
